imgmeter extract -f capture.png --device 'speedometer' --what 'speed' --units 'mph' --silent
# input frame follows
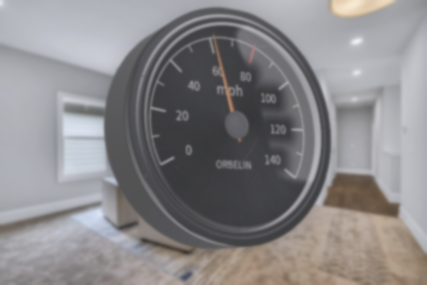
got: 60 mph
